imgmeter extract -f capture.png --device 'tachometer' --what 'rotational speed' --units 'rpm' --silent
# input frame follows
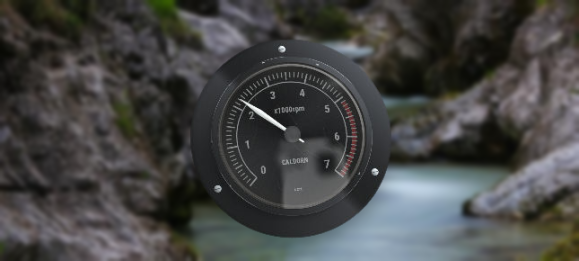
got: 2200 rpm
